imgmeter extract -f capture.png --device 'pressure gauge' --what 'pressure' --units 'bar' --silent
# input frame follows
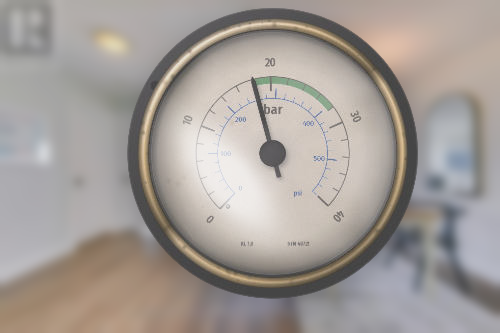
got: 18 bar
